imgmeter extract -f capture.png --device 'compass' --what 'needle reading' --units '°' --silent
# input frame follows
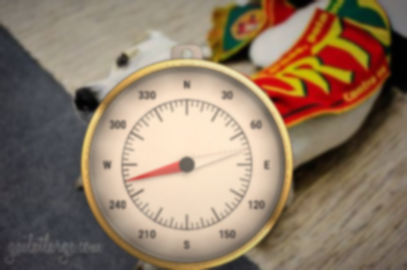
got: 255 °
